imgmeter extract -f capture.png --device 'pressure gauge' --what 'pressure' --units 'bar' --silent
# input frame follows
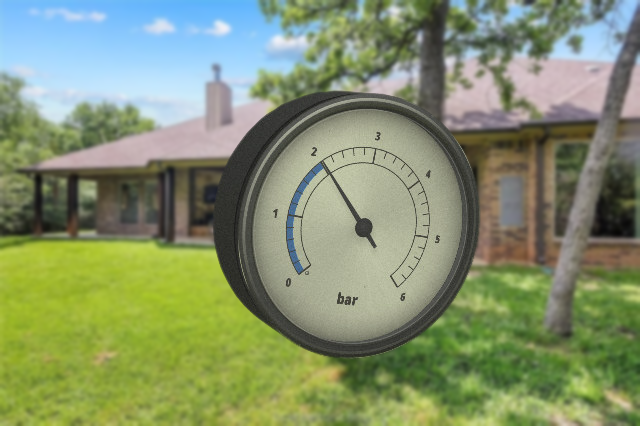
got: 2 bar
